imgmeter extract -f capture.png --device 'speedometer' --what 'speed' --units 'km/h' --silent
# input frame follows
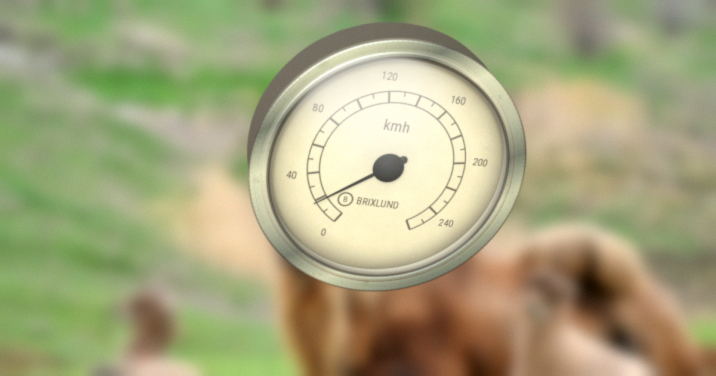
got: 20 km/h
